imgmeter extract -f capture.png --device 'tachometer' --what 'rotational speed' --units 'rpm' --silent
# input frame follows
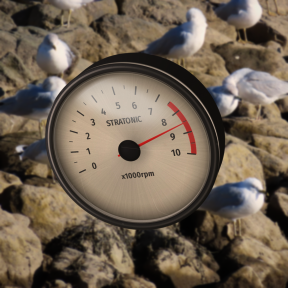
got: 8500 rpm
